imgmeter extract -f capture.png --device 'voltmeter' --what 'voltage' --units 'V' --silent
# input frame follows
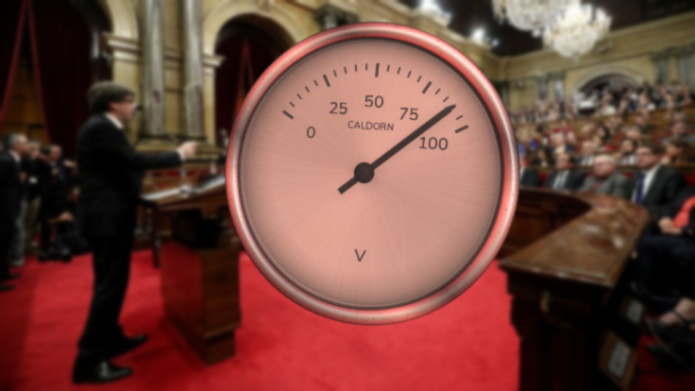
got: 90 V
